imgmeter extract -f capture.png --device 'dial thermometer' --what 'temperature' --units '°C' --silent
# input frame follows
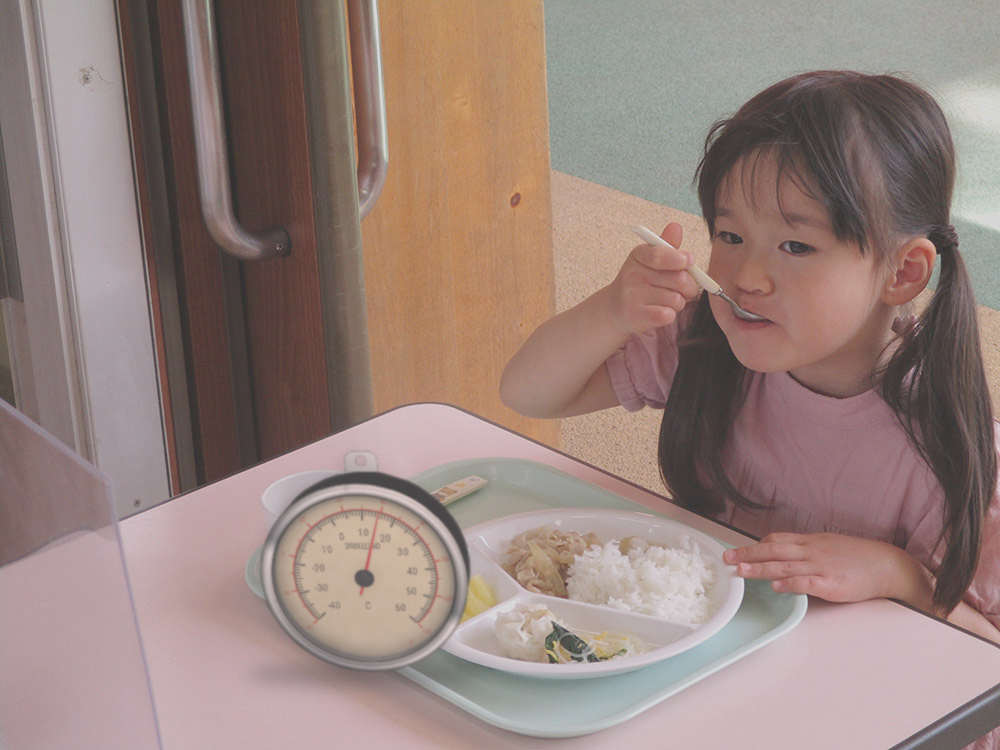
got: 15 °C
